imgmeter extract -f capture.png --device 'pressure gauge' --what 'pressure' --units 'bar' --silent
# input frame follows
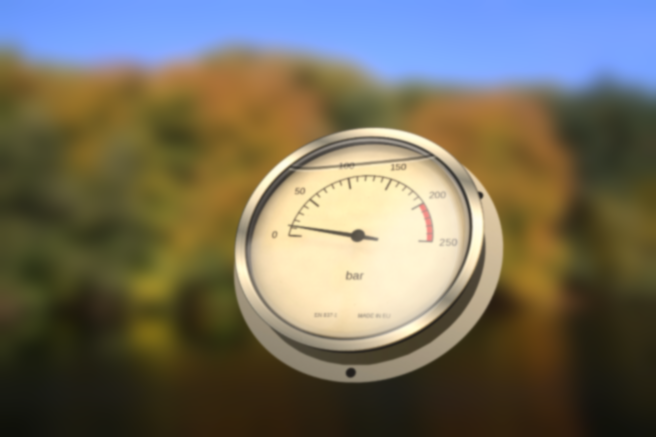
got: 10 bar
